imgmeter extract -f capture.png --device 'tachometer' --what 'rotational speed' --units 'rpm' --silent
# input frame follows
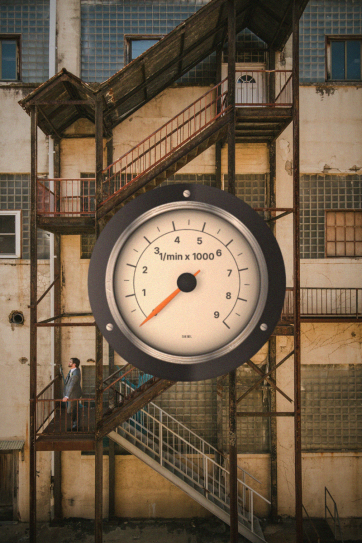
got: 0 rpm
